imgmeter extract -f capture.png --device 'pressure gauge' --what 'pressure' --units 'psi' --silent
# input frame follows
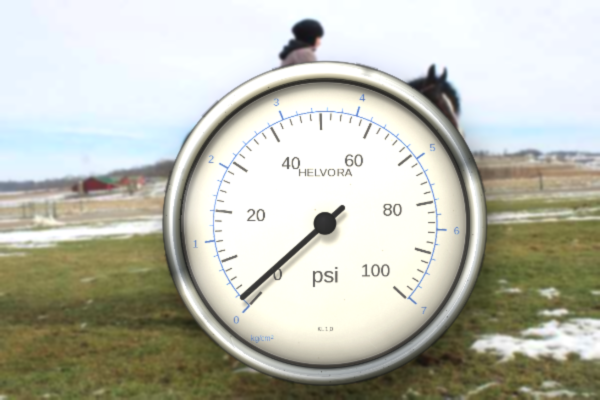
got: 2 psi
